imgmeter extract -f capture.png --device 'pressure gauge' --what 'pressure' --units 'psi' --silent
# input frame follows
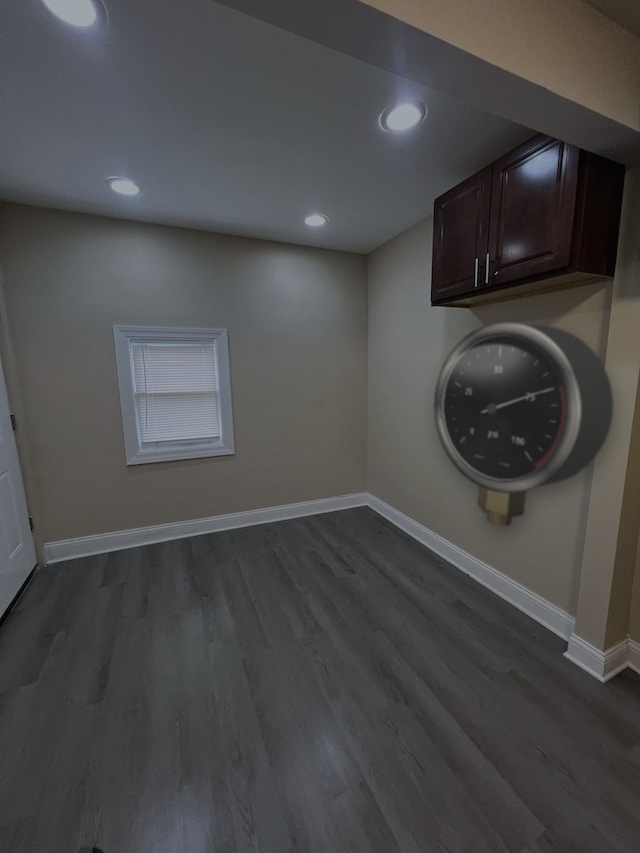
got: 75 psi
